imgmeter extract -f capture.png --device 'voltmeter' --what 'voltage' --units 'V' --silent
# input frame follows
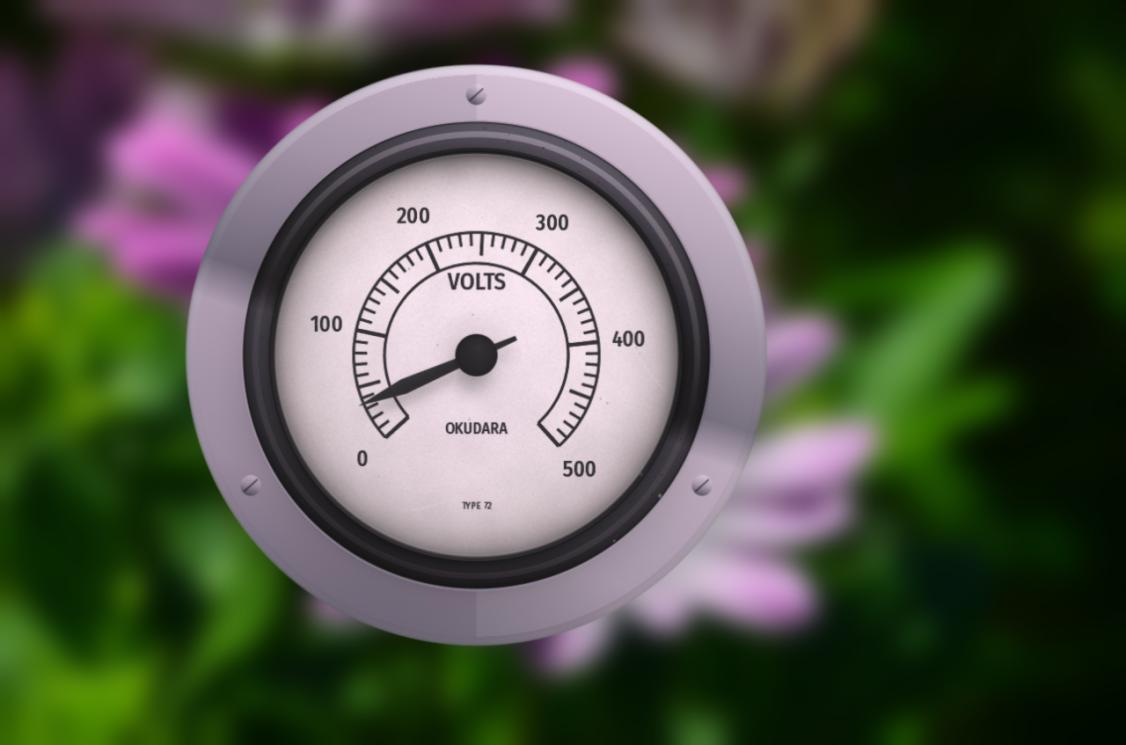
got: 35 V
